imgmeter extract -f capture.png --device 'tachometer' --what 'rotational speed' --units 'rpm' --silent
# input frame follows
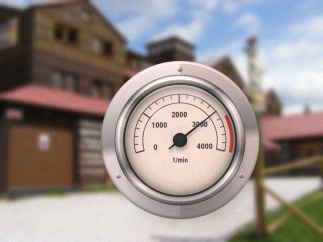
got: 3000 rpm
